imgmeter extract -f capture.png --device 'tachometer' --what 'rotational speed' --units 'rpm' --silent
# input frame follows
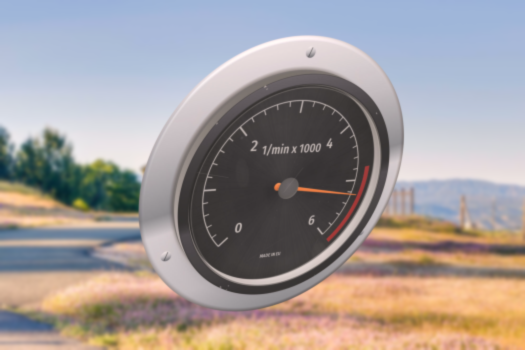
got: 5200 rpm
